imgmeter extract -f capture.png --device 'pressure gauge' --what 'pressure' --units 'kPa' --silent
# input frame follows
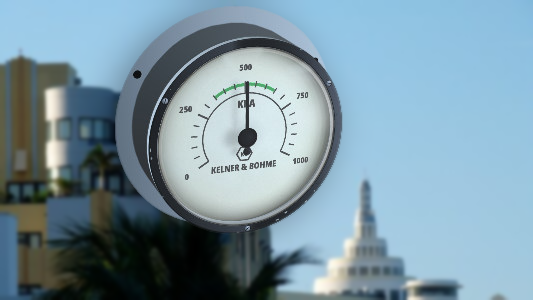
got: 500 kPa
